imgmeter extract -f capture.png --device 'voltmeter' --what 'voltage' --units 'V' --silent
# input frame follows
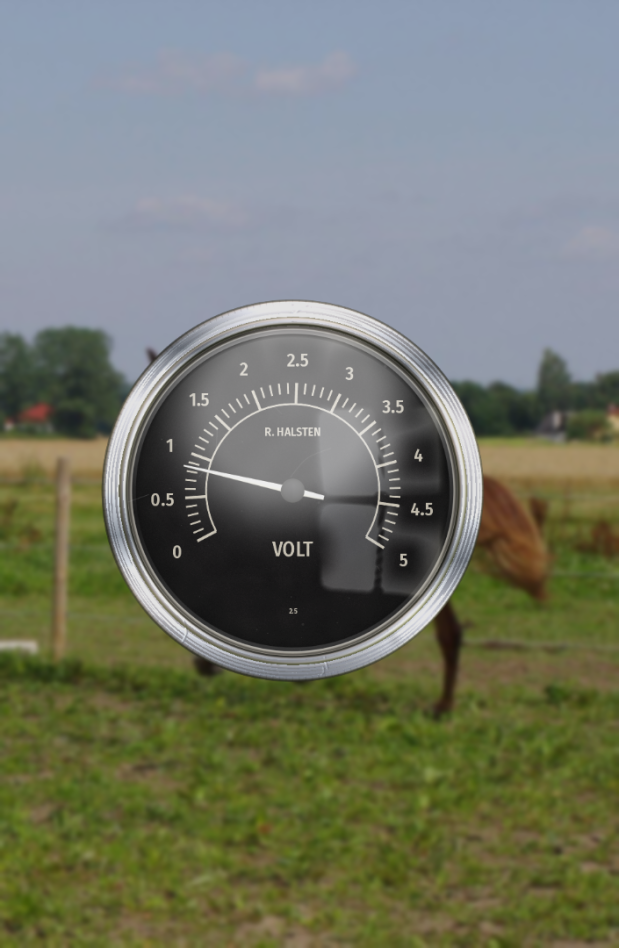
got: 0.85 V
